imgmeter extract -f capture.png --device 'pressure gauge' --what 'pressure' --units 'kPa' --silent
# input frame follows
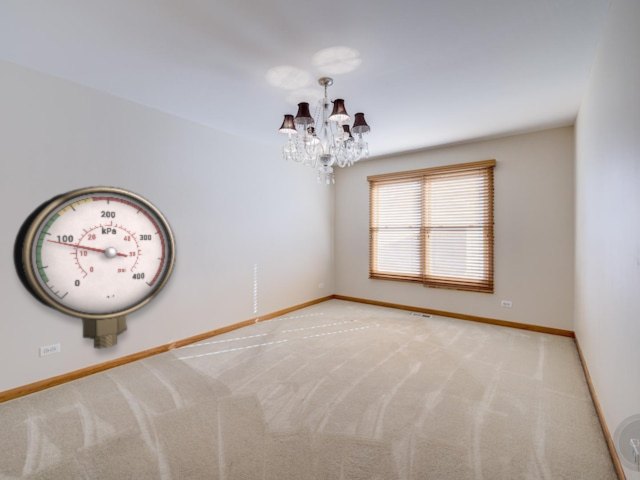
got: 90 kPa
